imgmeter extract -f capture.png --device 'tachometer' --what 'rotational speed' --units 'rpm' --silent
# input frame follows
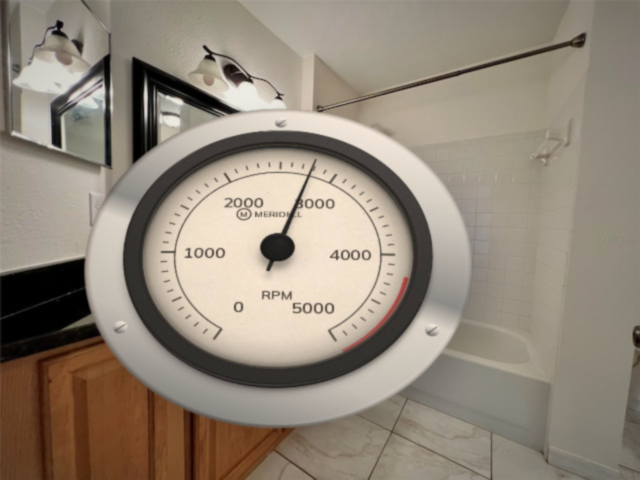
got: 2800 rpm
